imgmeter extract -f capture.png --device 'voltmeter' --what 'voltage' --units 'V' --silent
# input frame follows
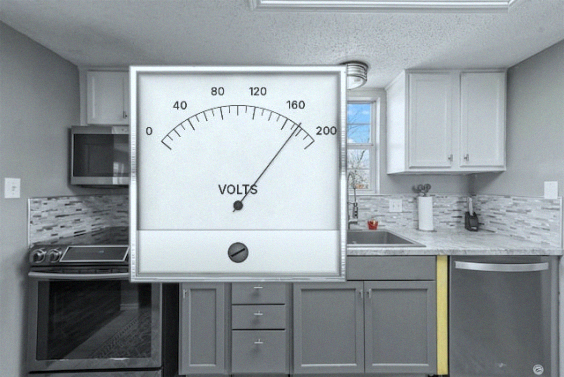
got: 175 V
